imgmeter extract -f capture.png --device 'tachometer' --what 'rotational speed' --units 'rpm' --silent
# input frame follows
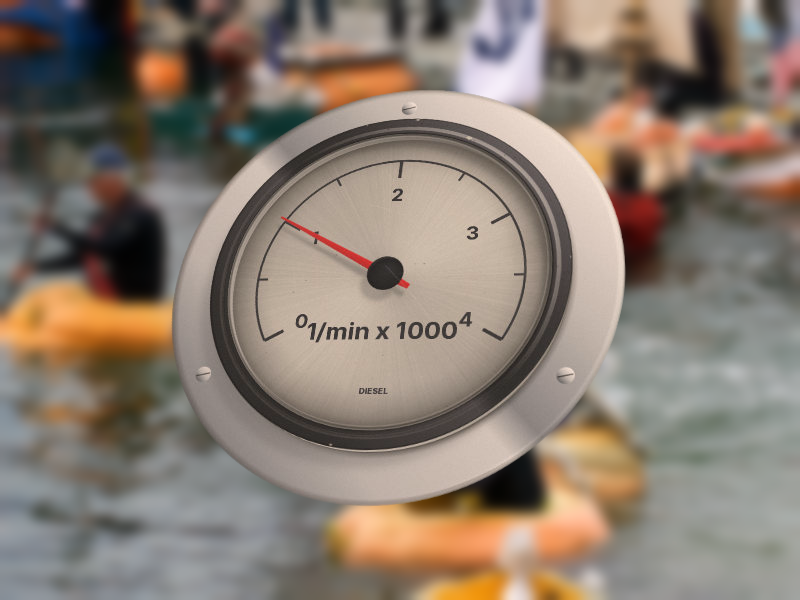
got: 1000 rpm
